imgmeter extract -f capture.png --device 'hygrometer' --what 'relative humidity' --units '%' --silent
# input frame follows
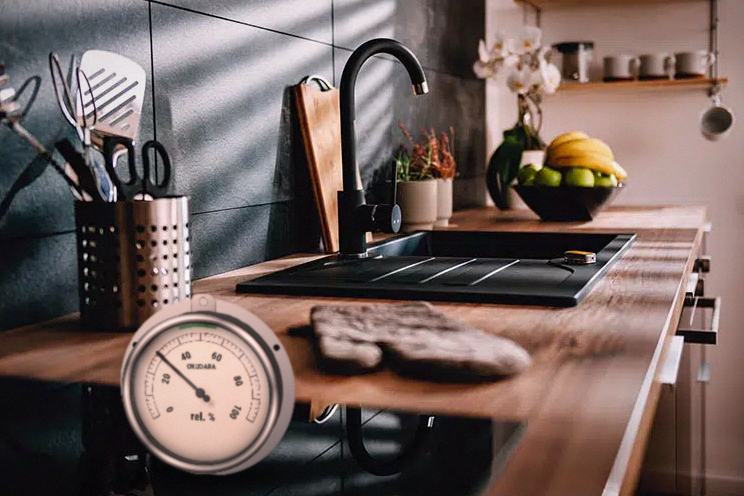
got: 30 %
